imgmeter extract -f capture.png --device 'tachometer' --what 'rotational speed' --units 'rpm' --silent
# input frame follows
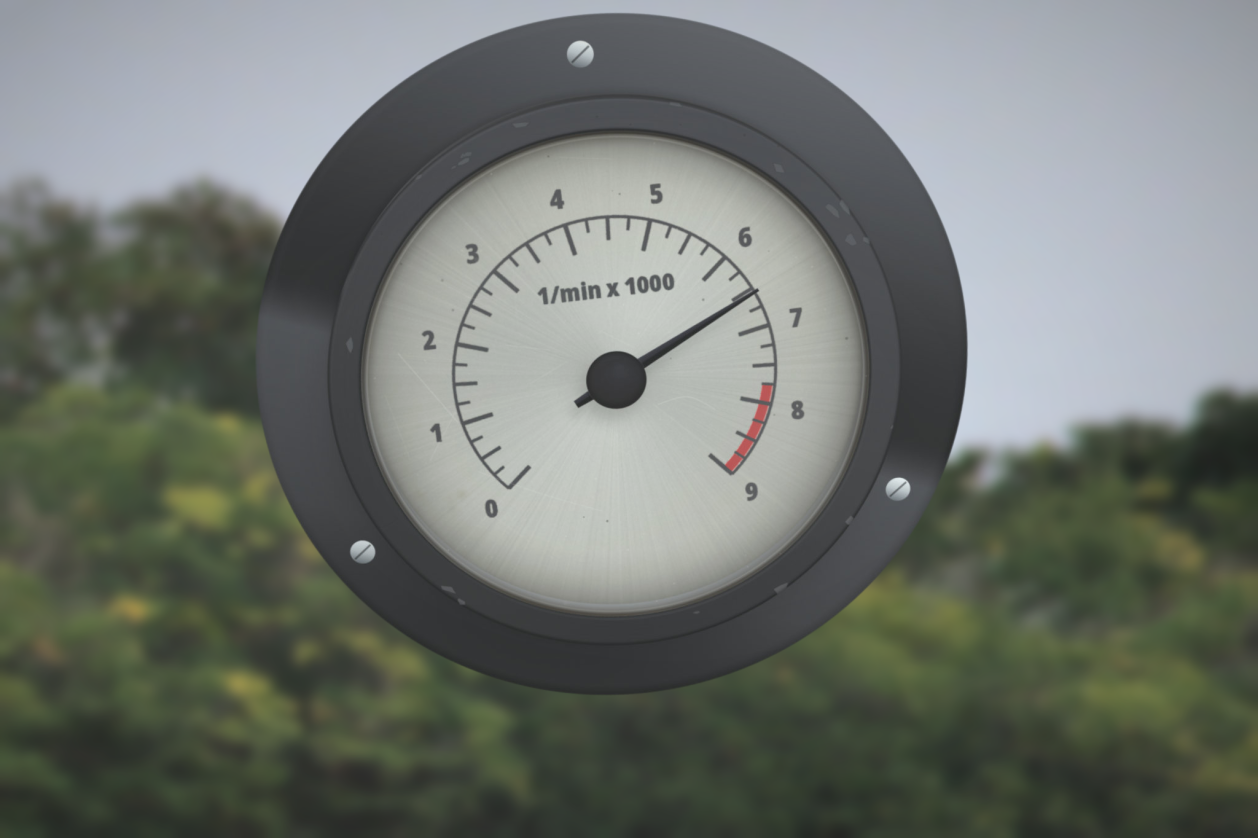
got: 6500 rpm
